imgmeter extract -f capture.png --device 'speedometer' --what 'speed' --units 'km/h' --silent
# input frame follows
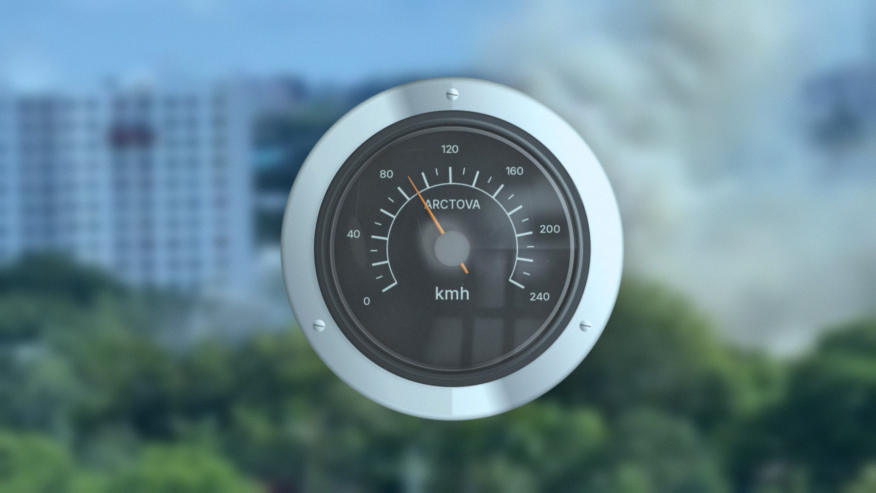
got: 90 km/h
